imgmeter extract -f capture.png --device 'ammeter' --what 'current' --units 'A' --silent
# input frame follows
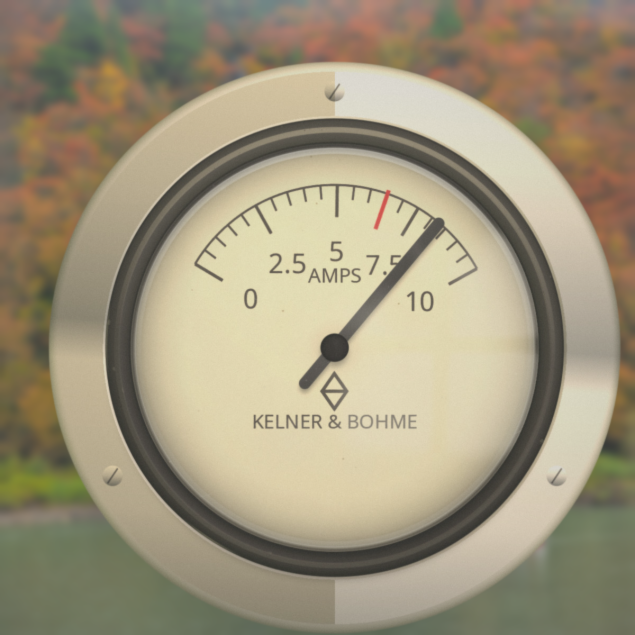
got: 8.25 A
